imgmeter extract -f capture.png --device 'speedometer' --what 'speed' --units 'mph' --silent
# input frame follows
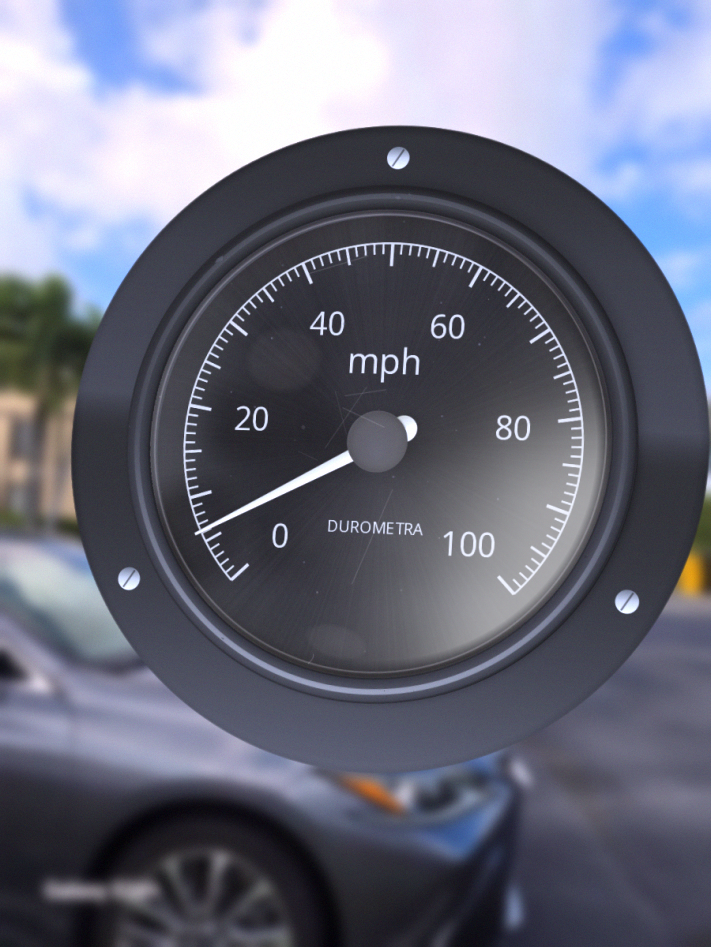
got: 6 mph
